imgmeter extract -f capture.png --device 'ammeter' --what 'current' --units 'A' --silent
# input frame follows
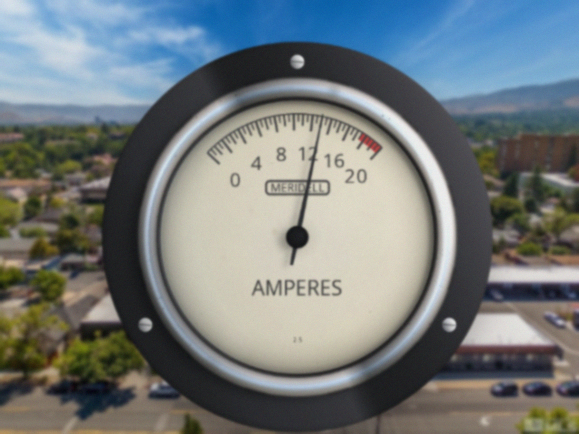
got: 13 A
